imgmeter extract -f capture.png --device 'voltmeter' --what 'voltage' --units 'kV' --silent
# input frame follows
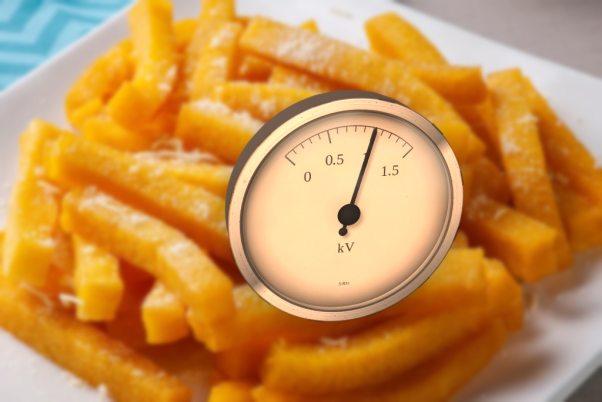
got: 1 kV
